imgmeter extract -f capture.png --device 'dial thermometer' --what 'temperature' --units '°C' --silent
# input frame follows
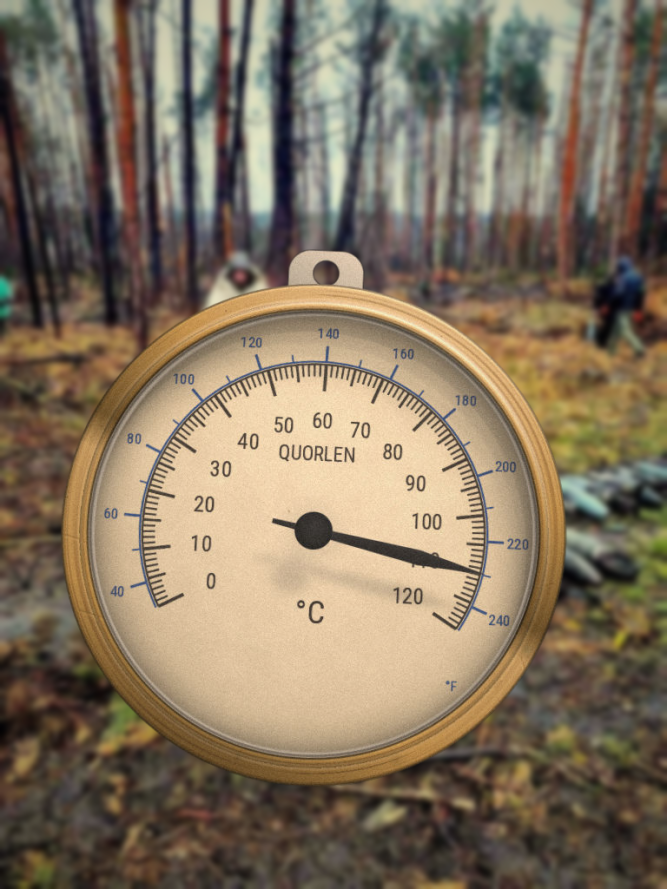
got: 110 °C
